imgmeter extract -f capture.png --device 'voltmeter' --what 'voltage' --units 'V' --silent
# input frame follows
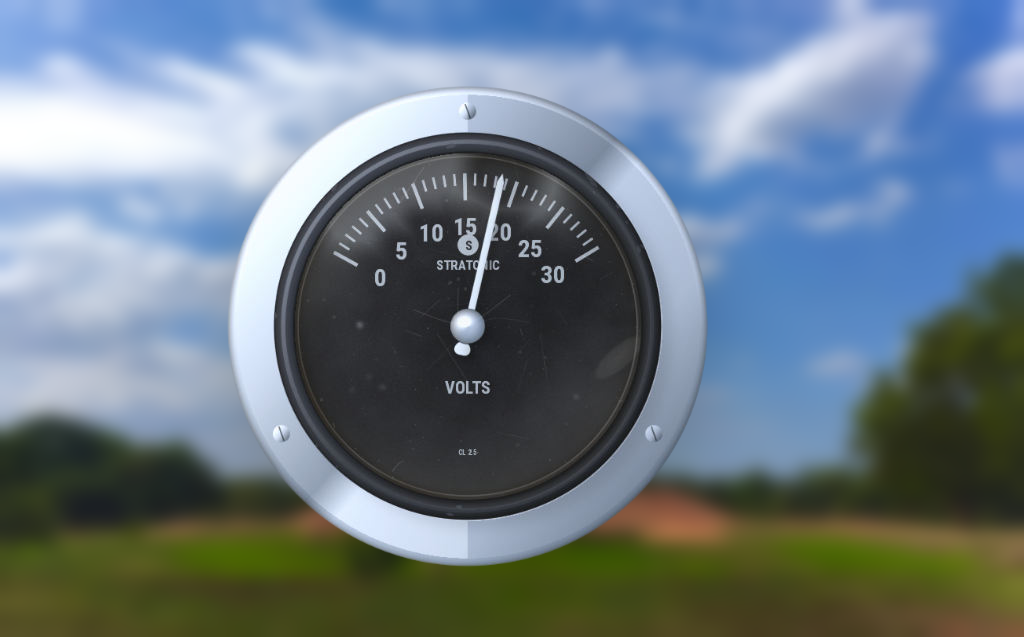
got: 18.5 V
